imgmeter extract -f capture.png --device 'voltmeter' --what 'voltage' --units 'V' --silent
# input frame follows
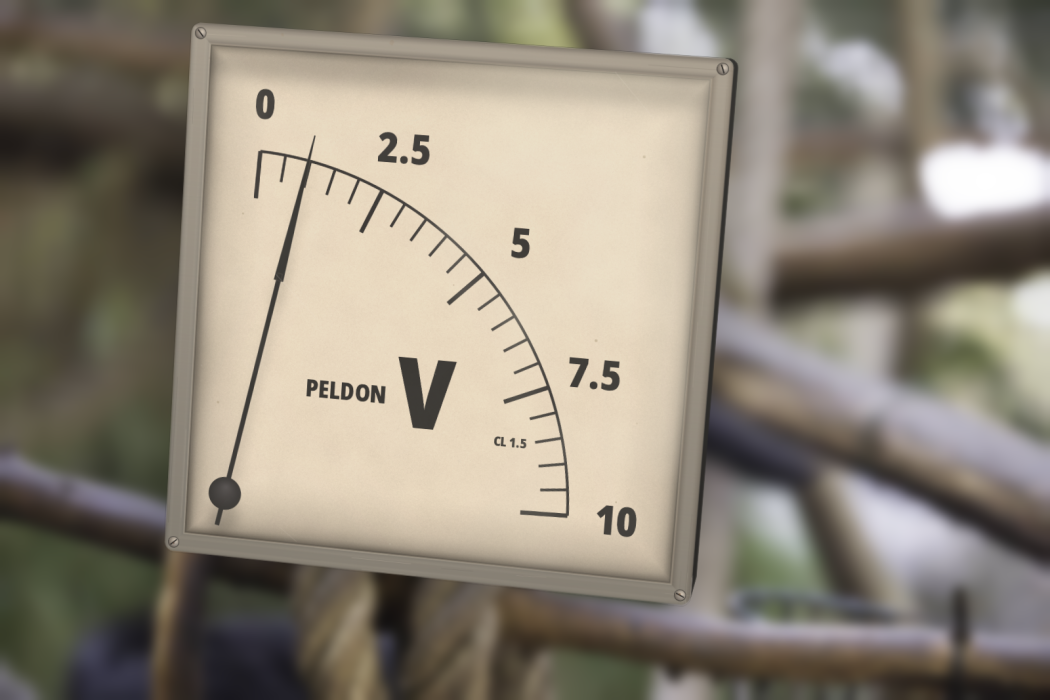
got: 1 V
